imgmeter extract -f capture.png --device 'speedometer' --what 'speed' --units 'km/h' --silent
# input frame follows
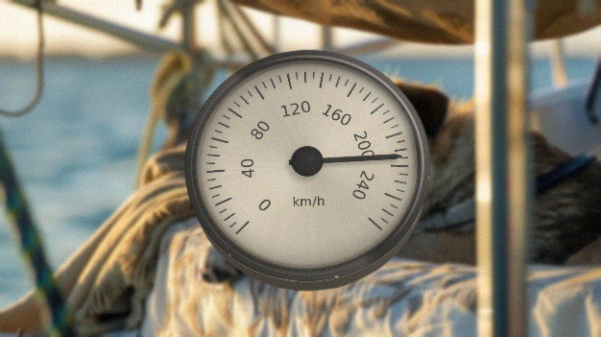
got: 215 km/h
